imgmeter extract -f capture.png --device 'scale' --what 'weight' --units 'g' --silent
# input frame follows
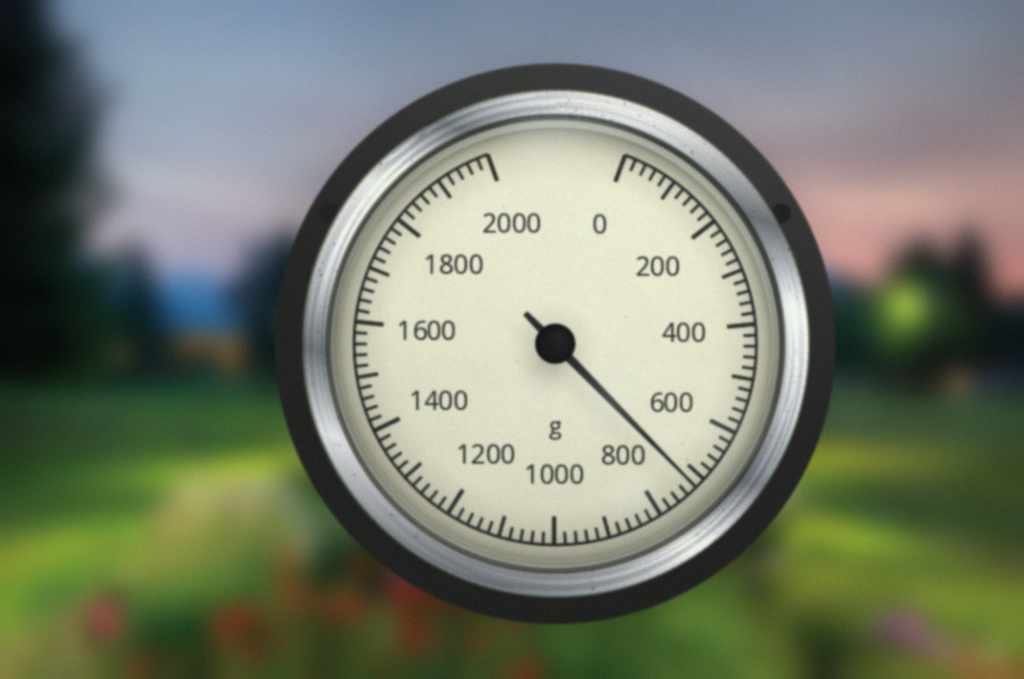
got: 720 g
